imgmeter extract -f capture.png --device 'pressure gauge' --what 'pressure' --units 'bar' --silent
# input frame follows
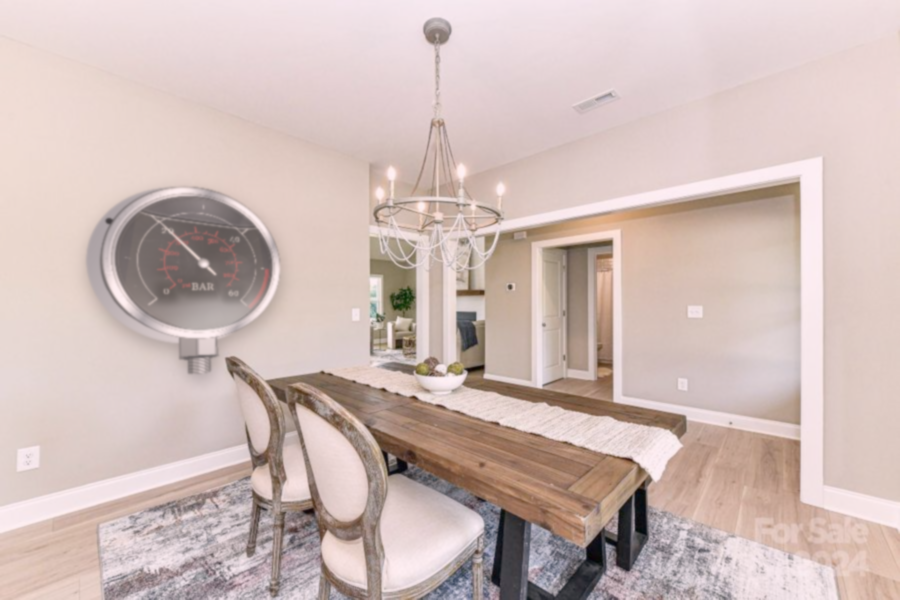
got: 20 bar
